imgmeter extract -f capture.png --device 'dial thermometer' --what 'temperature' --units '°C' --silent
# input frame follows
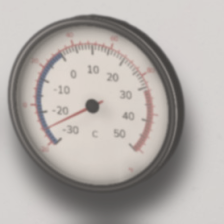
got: -25 °C
